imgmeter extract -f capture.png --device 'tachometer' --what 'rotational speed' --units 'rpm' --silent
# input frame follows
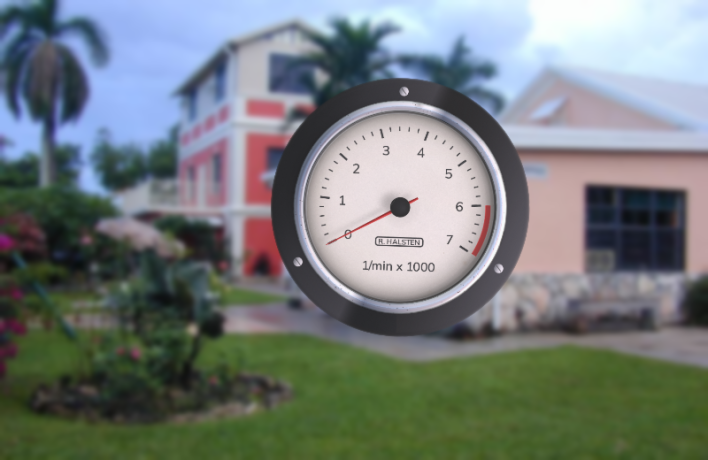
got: 0 rpm
